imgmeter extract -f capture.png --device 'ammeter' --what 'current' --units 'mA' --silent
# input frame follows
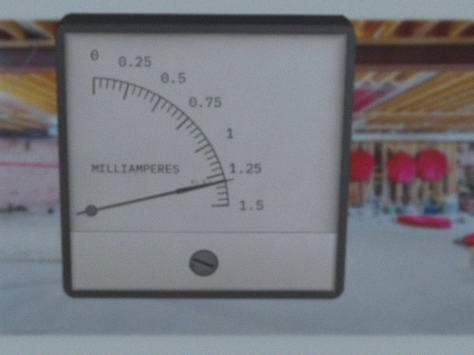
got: 1.3 mA
